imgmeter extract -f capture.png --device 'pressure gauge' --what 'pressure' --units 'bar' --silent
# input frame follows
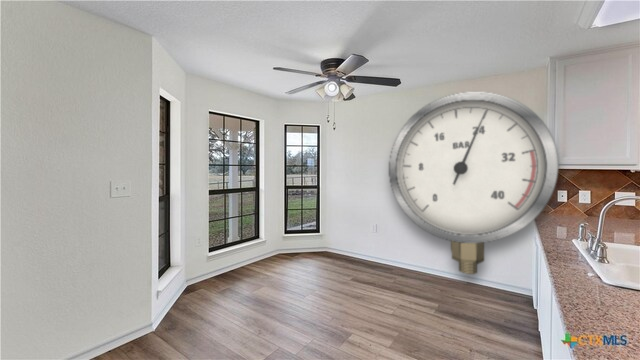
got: 24 bar
